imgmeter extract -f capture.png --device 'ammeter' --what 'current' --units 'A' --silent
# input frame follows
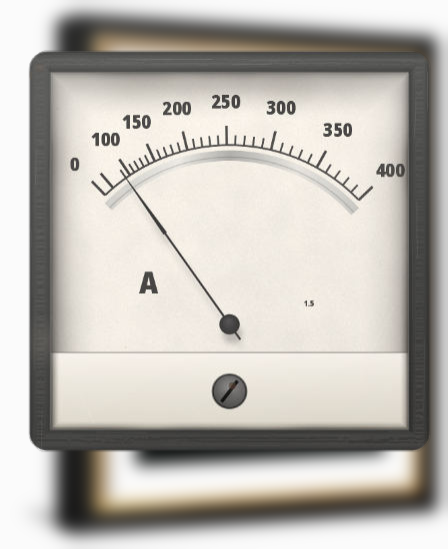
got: 90 A
